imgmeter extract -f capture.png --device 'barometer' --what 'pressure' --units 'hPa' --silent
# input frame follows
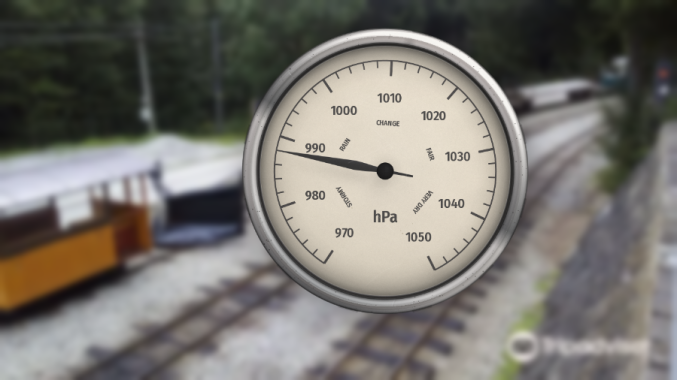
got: 988 hPa
